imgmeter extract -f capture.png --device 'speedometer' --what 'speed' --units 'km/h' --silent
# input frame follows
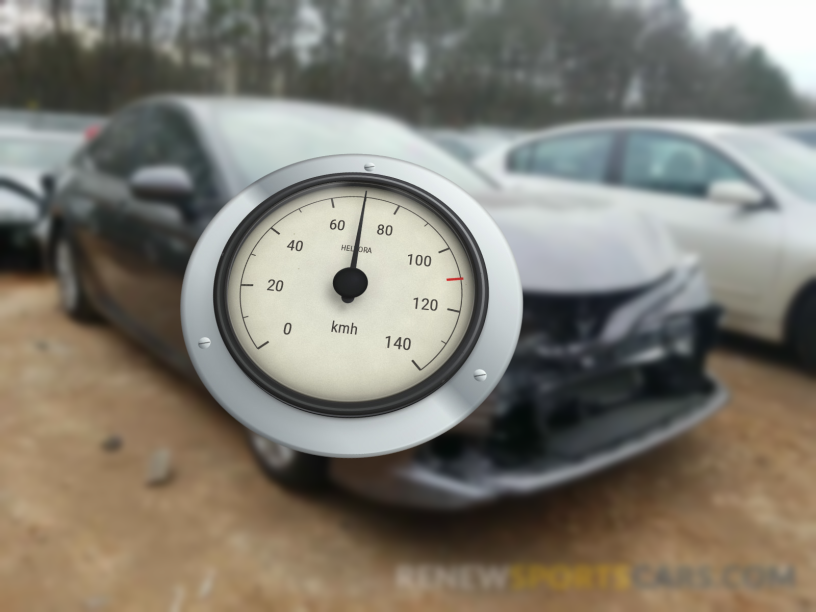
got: 70 km/h
